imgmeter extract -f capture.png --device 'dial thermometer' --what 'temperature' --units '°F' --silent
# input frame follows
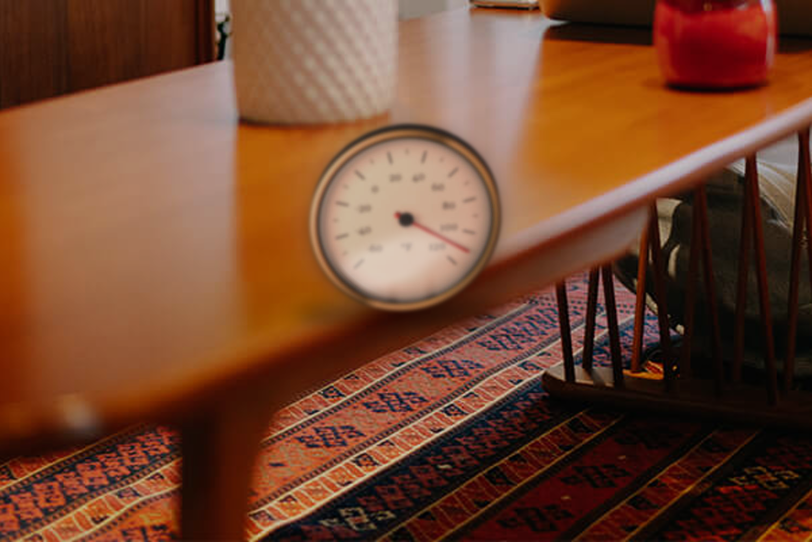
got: 110 °F
